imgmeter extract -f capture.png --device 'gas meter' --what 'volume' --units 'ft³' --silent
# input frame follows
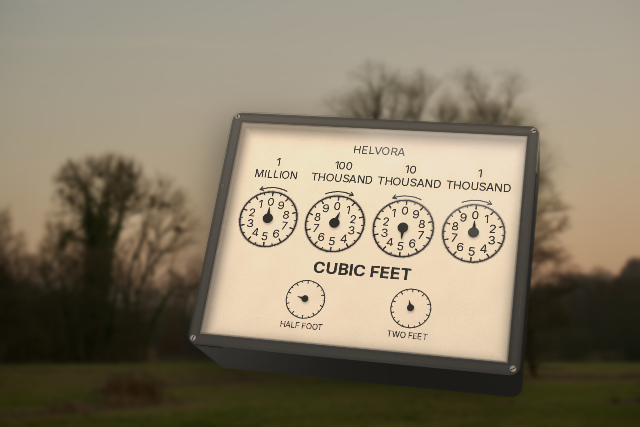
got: 5000 ft³
